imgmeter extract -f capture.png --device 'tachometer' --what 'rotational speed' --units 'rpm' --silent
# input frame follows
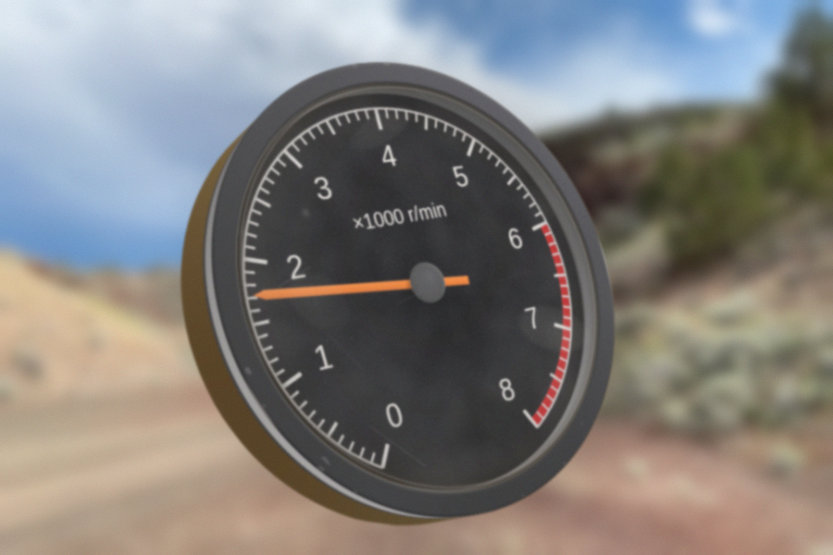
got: 1700 rpm
